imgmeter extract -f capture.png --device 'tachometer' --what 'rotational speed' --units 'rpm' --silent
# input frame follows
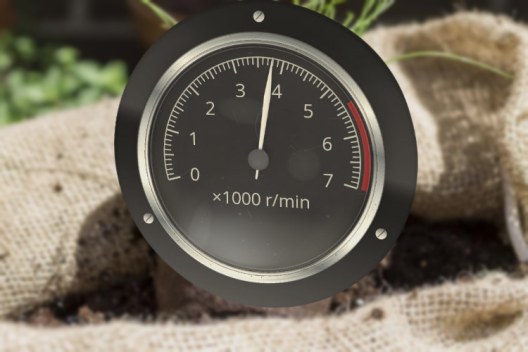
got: 3800 rpm
